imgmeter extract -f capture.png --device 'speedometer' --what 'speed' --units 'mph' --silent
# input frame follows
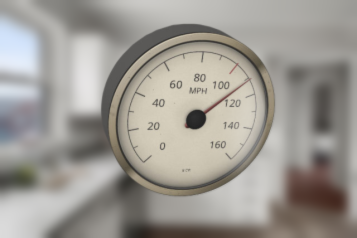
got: 110 mph
